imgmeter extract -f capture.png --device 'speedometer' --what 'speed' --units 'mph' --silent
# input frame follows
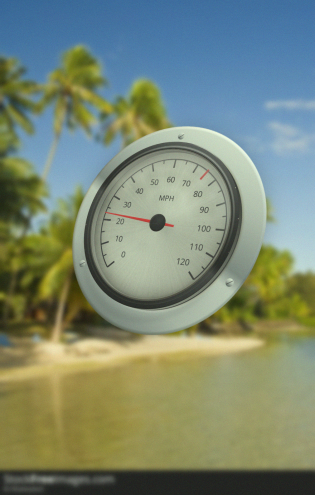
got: 22.5 mph
